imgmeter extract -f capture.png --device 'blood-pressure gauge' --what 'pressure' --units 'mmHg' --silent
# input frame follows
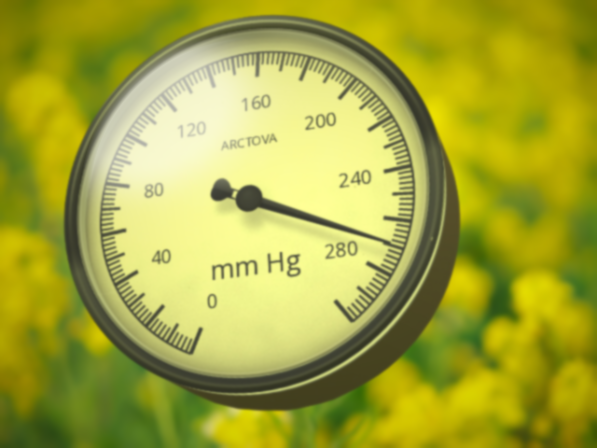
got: 270 mmHg
